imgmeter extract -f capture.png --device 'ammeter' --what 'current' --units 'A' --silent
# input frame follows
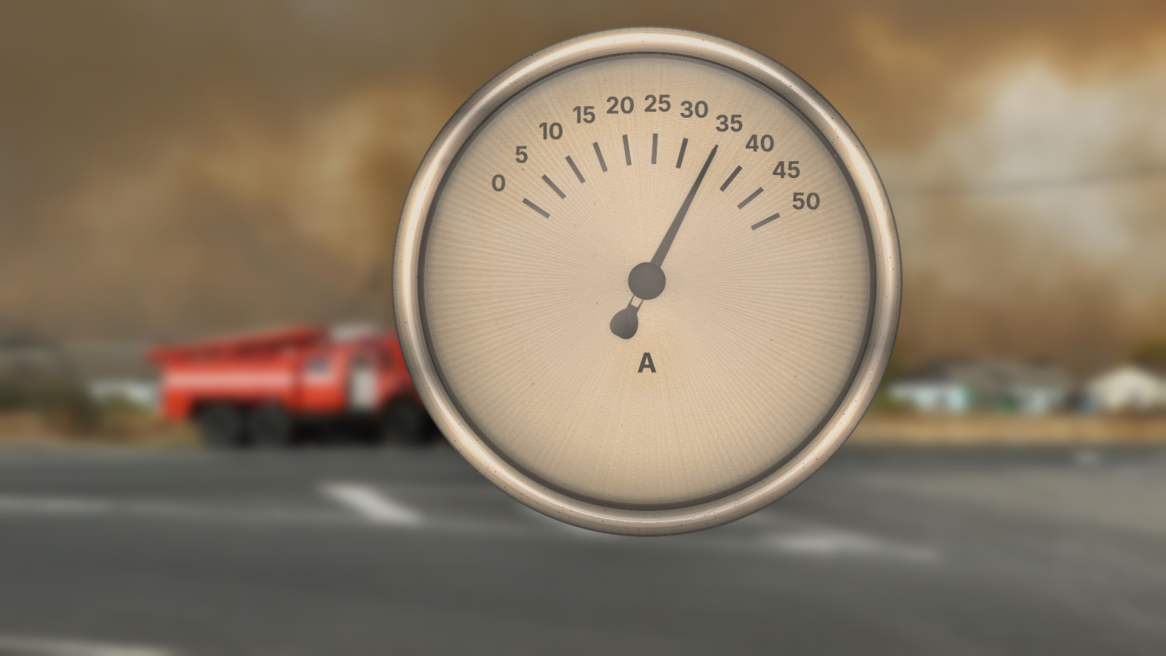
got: 35 A
